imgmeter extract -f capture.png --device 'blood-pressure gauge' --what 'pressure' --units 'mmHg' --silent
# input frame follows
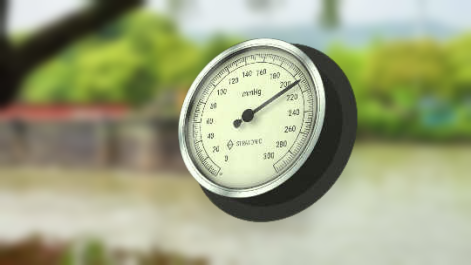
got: 210 mmHg
